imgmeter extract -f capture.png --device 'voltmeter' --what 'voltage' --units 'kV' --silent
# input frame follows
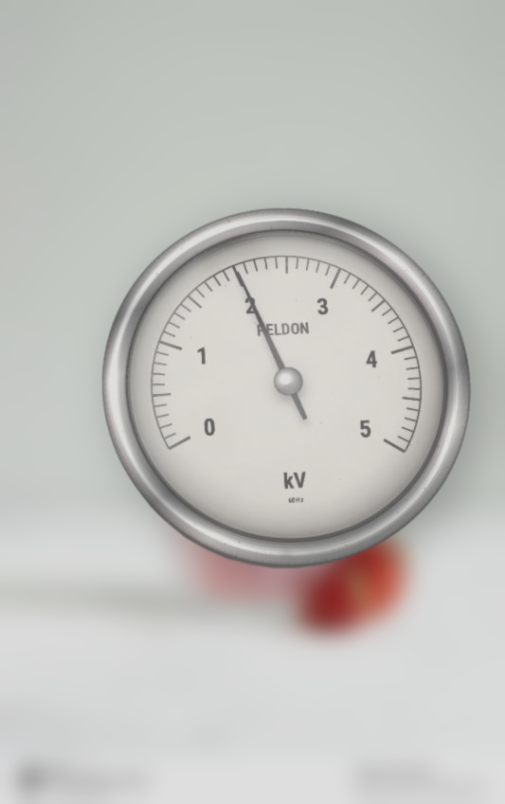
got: 2 kV
